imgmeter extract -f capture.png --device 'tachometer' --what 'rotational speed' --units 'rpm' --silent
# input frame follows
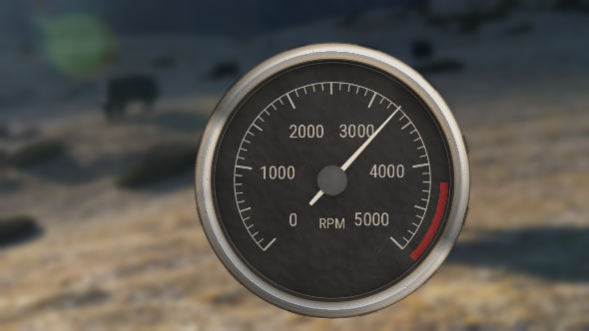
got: 3300 rpm
